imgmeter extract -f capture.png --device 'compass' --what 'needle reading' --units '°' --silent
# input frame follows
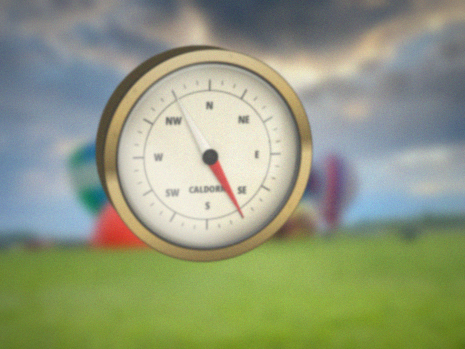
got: 150 °
